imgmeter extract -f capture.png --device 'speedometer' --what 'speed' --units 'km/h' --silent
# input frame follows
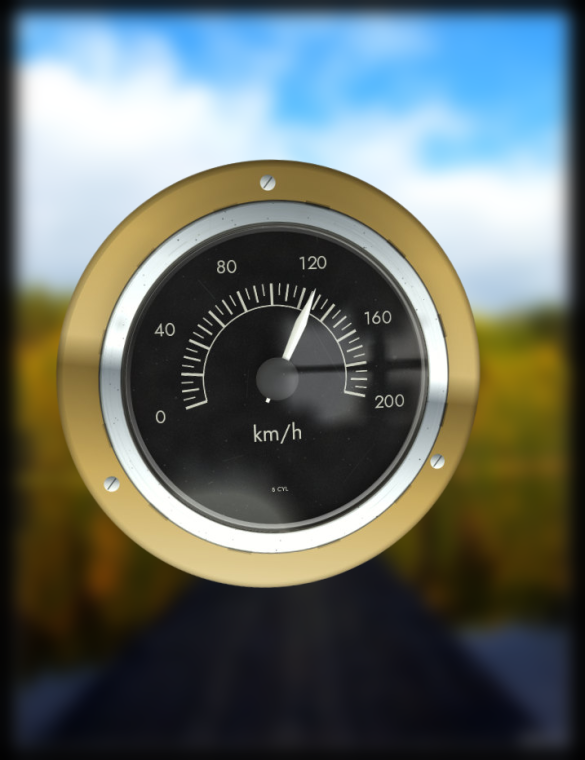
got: 125 km/h
